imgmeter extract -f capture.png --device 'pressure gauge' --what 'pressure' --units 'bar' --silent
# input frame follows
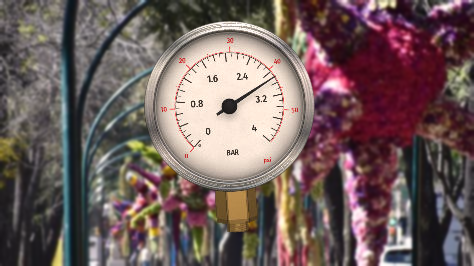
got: 2.9 bar
